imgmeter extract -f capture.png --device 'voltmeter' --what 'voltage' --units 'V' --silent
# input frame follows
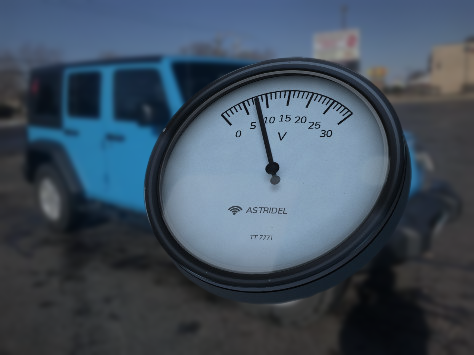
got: 8 V
